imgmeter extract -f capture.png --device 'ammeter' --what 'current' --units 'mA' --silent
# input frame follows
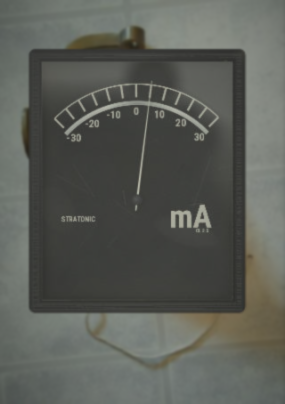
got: 5 mA
